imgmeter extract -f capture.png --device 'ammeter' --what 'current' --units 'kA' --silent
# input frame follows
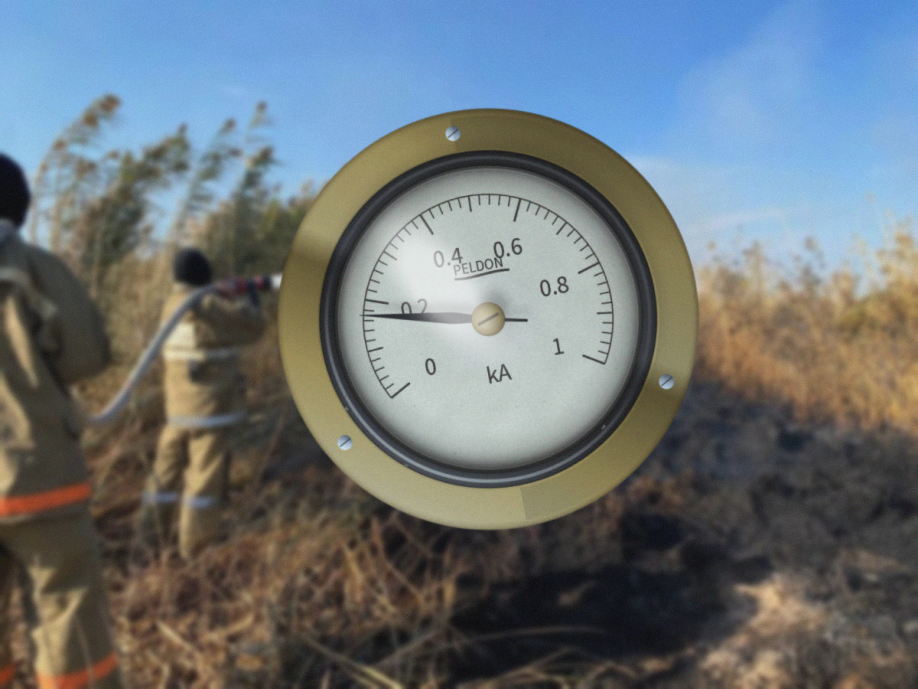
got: 0.17 kA
